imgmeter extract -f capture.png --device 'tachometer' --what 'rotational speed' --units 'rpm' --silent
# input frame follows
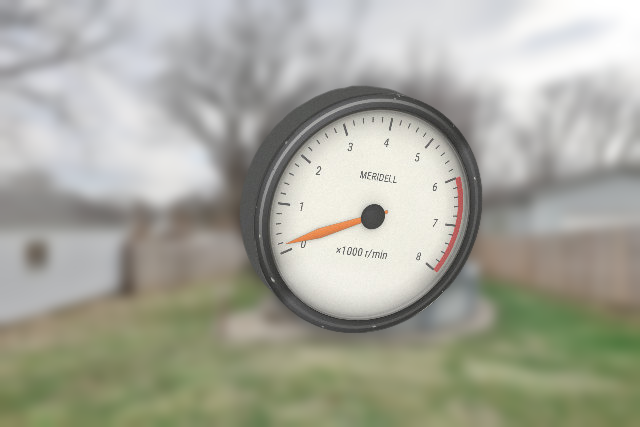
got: 200 rpm
